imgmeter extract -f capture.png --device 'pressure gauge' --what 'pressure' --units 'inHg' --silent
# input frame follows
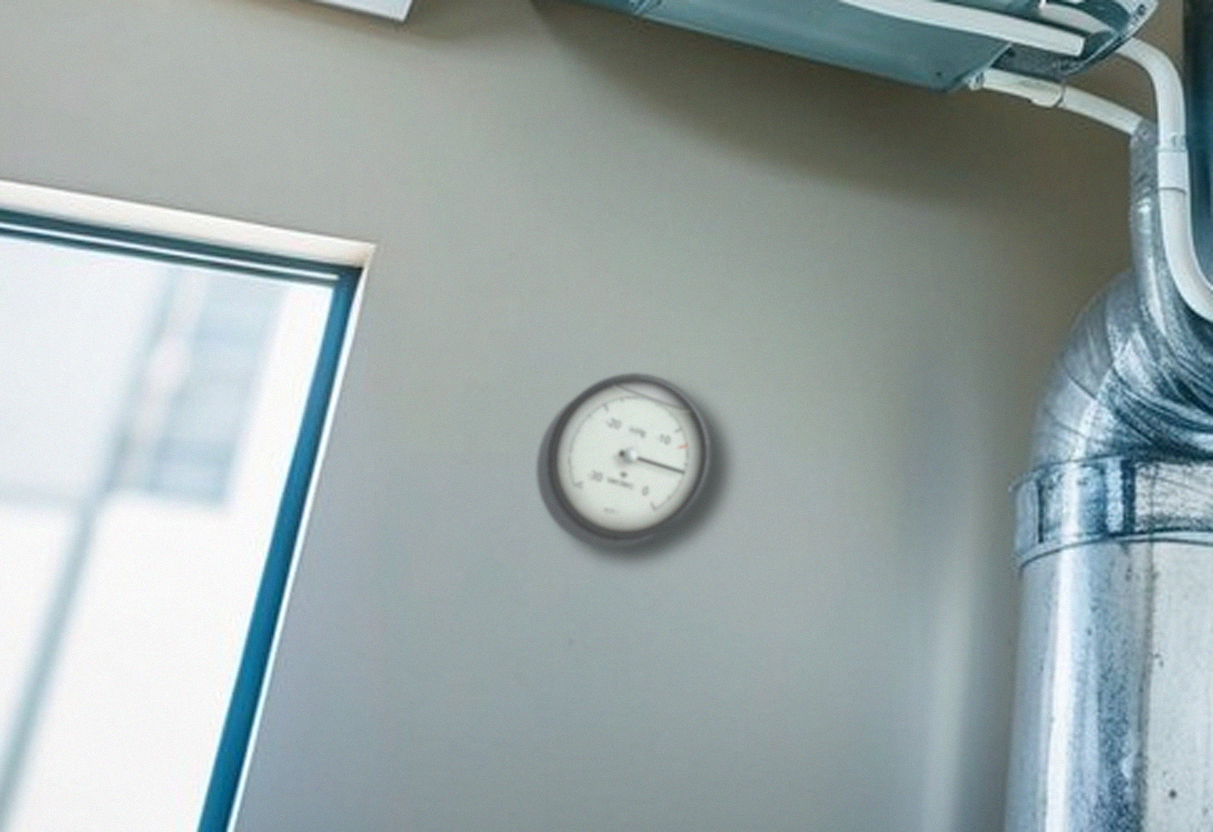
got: -5 inHg
